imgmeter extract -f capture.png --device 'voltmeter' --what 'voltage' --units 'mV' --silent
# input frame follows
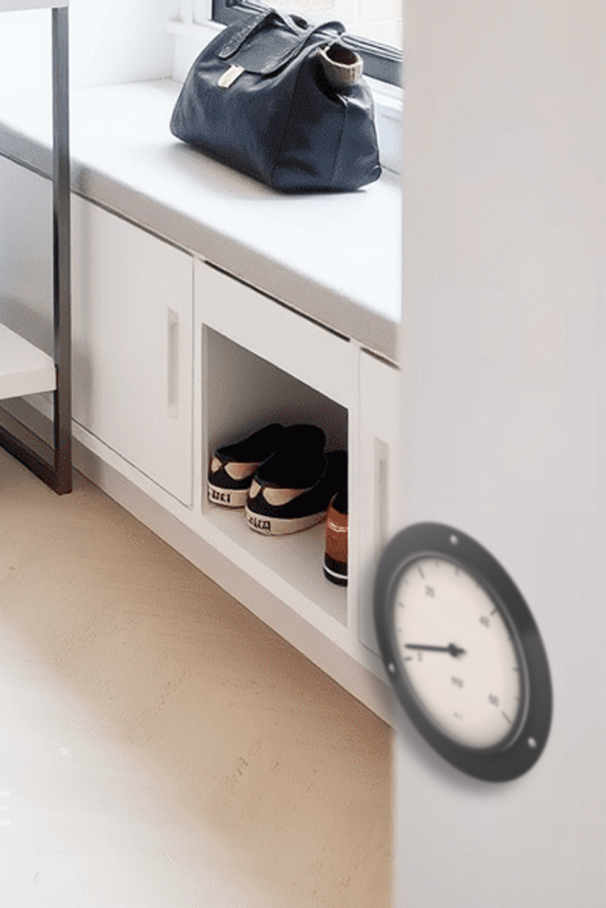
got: 2.5 mV
